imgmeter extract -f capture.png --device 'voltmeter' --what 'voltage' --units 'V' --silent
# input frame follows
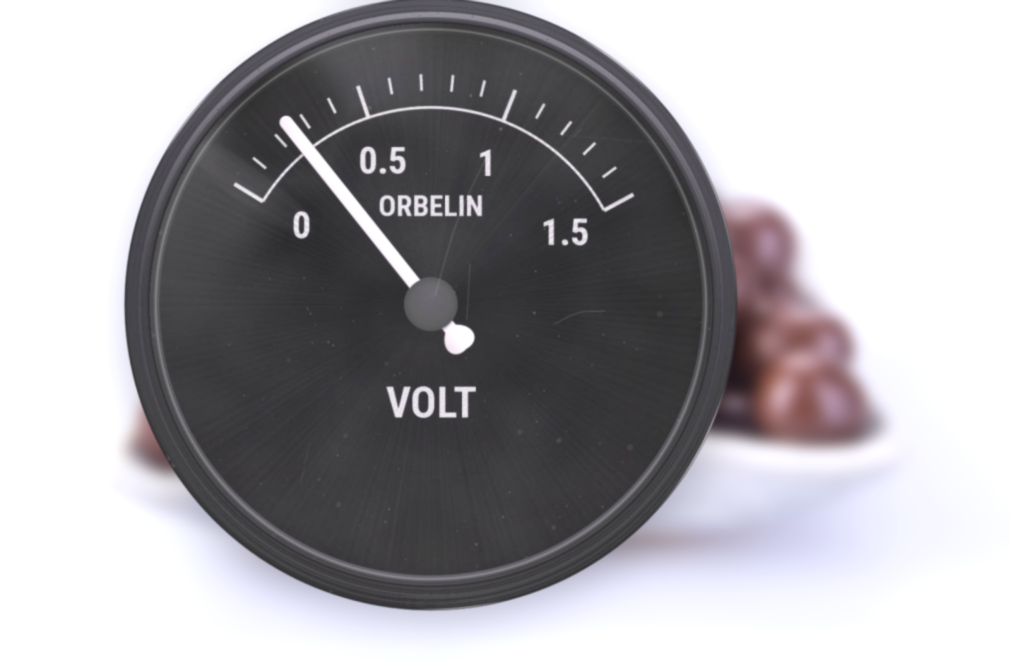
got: 0.25 V
